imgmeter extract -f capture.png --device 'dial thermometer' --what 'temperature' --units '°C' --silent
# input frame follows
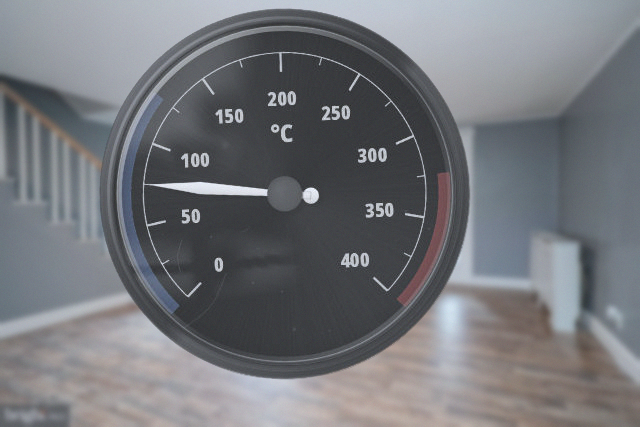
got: 75 °C
